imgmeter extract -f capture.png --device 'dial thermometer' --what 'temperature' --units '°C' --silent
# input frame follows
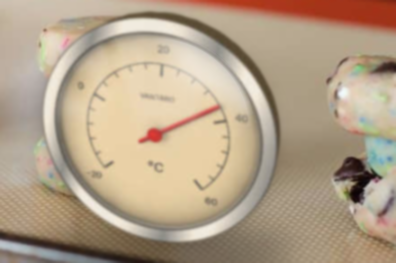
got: 36 °C
